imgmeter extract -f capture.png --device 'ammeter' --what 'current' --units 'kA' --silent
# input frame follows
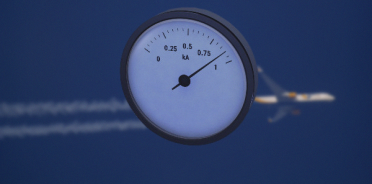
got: 0.9 kA
